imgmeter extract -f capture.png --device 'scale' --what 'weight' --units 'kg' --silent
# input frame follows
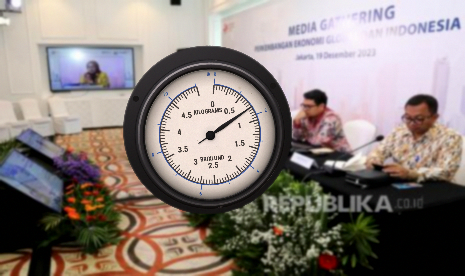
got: 0.75 kg
